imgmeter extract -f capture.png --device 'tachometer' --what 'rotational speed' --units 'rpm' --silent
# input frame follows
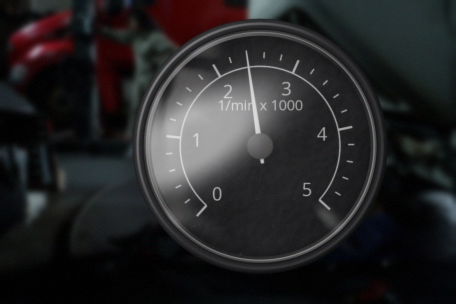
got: 2400 rpm
